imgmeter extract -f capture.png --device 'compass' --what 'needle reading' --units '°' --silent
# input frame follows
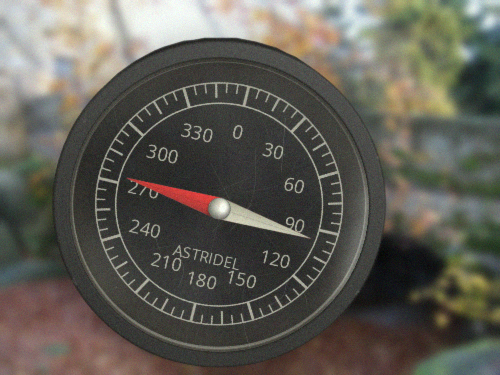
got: 275 °
